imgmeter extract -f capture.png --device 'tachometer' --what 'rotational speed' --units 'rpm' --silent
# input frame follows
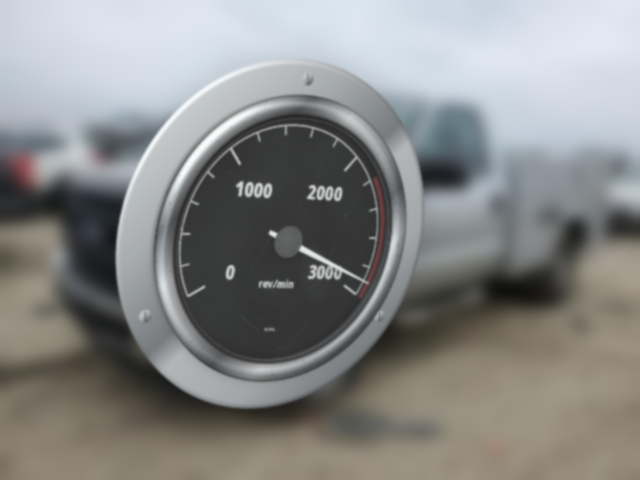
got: 2900 rpm
